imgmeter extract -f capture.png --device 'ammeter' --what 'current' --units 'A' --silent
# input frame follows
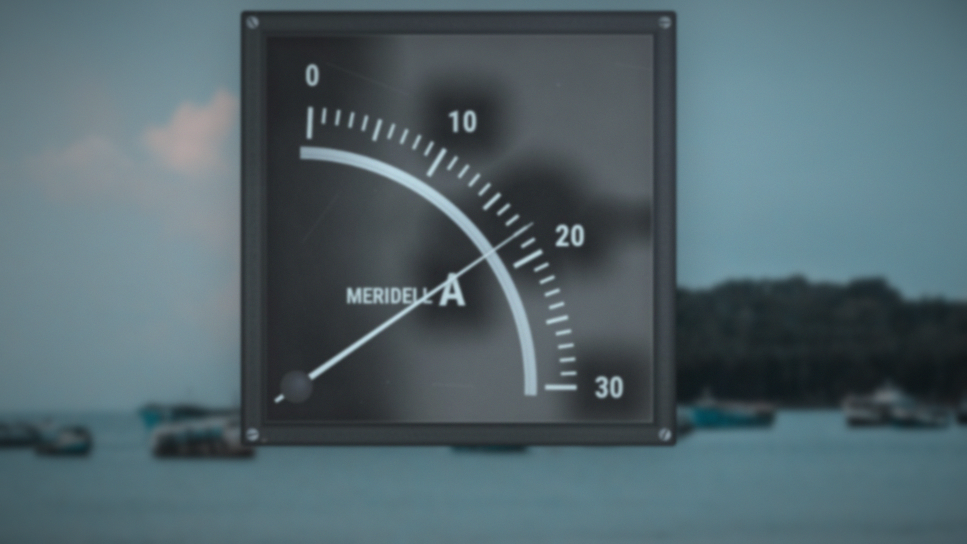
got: 18 A
